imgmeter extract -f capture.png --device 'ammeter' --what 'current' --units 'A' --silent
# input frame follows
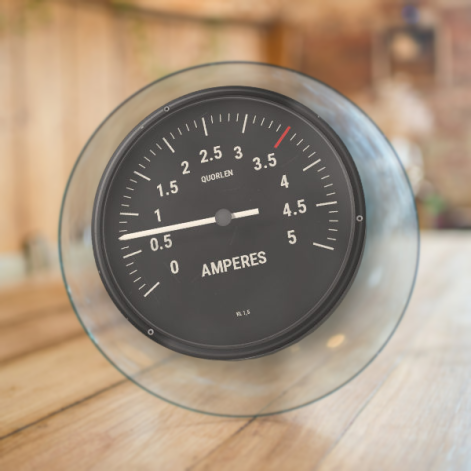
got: 0.7 A
